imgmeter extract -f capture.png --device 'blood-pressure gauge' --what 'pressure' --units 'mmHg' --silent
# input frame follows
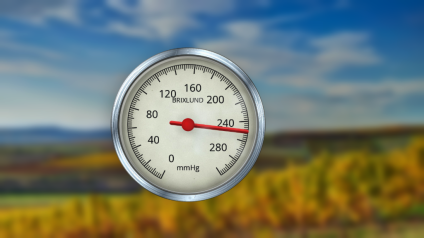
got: 250 mmHg
